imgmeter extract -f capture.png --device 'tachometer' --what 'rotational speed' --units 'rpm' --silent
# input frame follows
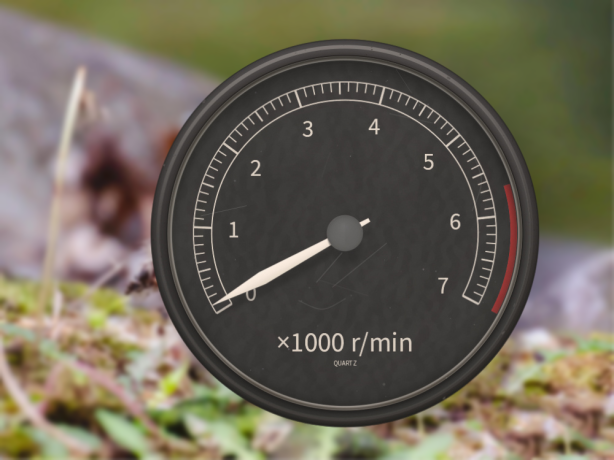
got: 100 rpm
